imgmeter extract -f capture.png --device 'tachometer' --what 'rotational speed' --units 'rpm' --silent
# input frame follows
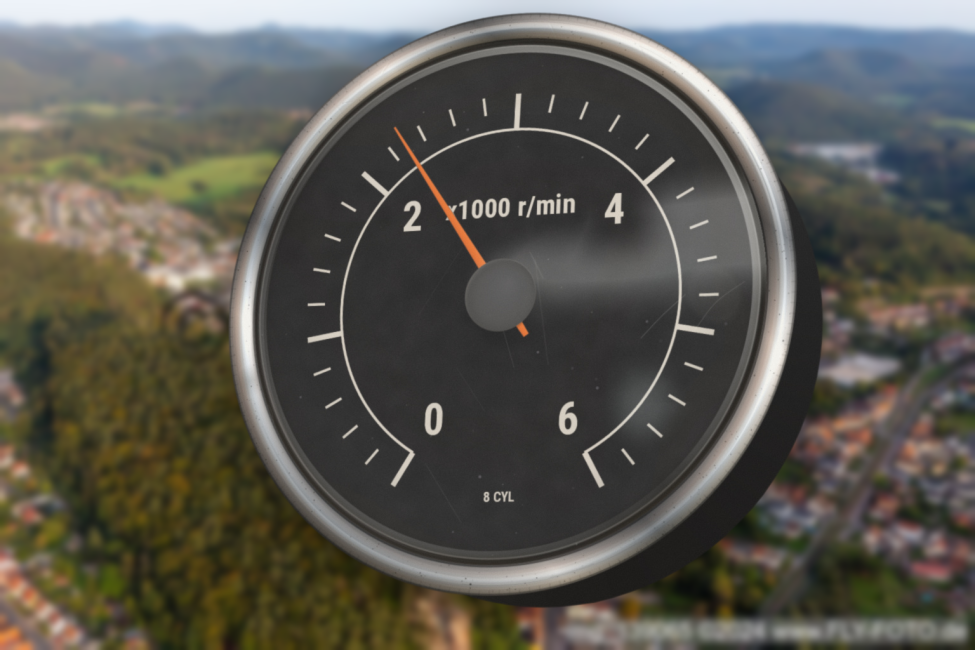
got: 2300 rpm
